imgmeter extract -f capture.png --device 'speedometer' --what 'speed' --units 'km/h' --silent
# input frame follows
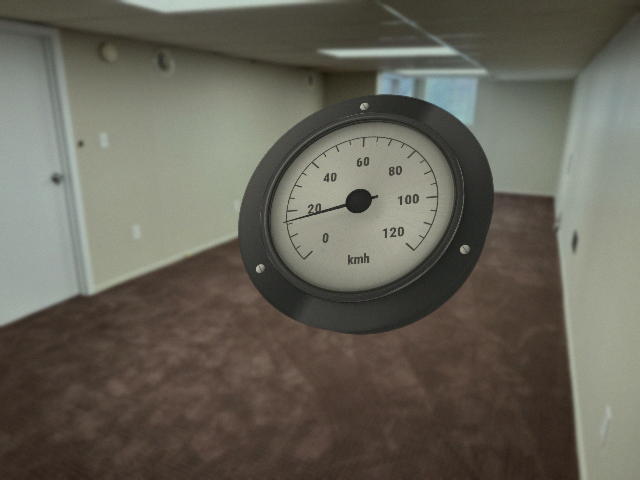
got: 15 km/h
